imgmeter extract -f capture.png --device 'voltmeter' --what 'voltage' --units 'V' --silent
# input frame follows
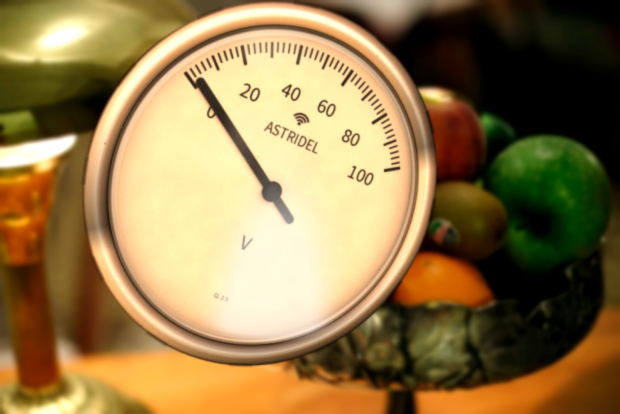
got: 2 V
